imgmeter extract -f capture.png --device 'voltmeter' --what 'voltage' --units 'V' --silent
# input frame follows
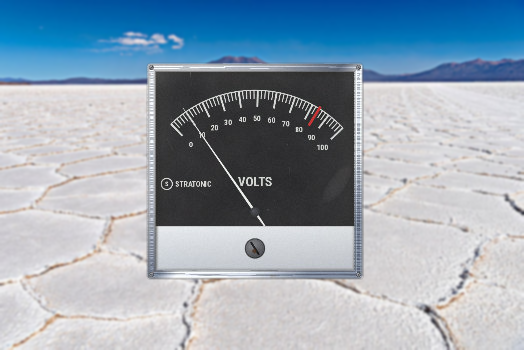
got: 10 V
